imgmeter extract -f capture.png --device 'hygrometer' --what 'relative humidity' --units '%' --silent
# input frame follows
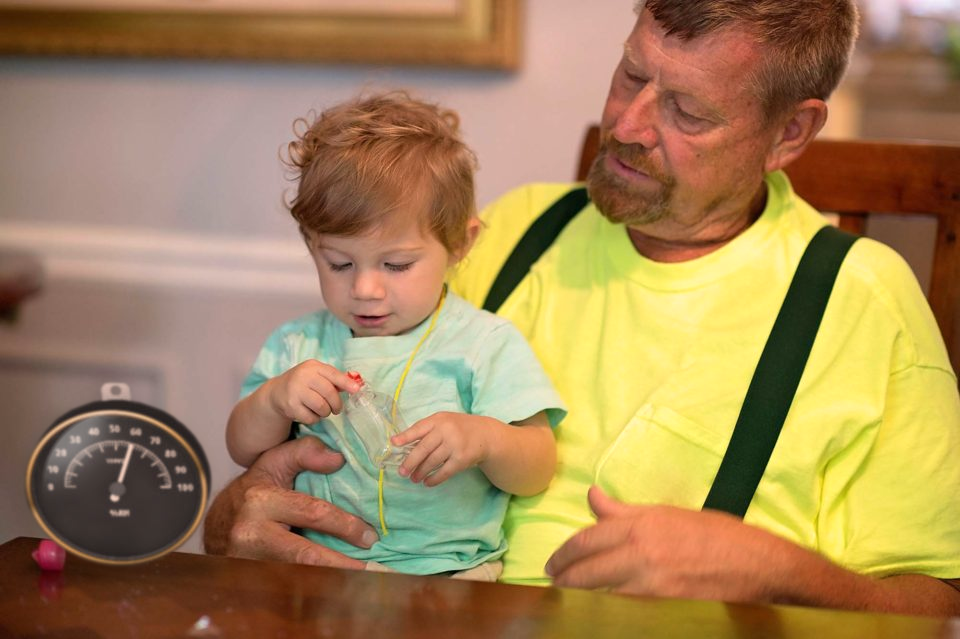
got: 60 %
